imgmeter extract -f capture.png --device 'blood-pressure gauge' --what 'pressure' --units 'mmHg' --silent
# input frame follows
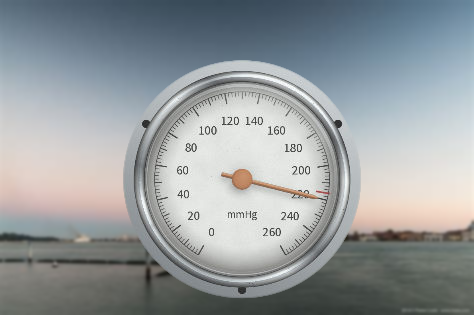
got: 220 mmHg
